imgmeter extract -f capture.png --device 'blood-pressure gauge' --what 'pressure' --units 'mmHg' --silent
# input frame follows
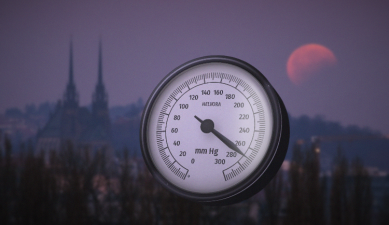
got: 270 mmHg
